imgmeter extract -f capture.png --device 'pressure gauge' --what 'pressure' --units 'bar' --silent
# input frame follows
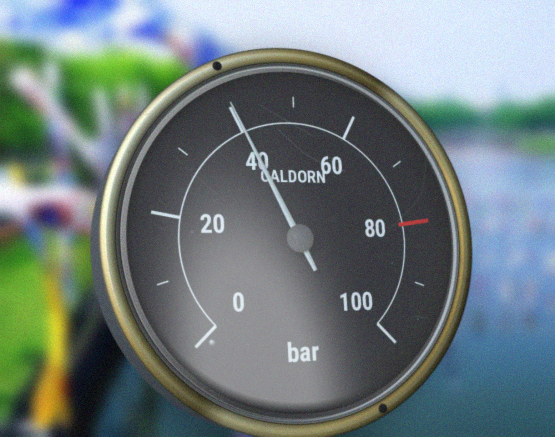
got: 40 bar
